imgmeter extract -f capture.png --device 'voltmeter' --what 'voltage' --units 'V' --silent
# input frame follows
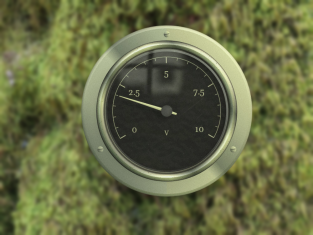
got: 2 V
